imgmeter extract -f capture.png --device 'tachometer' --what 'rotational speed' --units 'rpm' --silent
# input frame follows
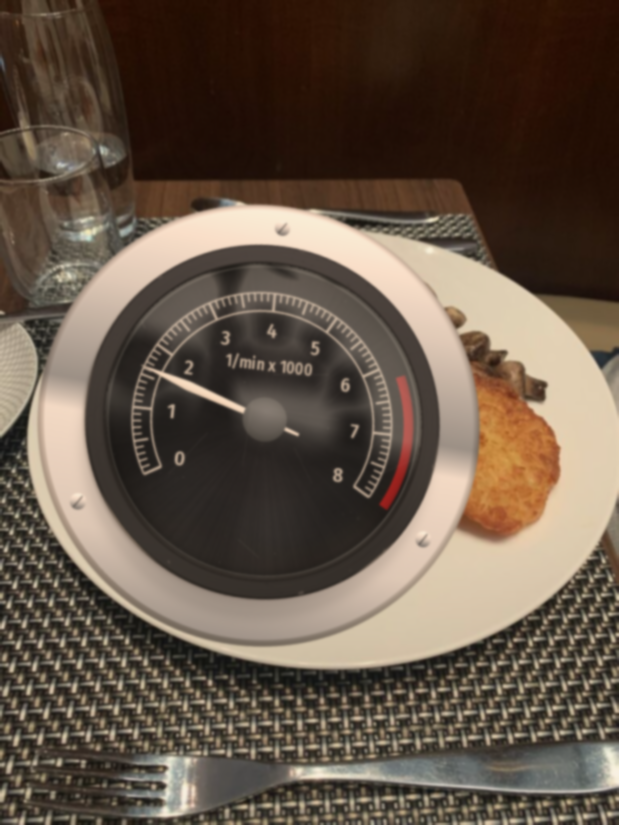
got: 1600 rpm
